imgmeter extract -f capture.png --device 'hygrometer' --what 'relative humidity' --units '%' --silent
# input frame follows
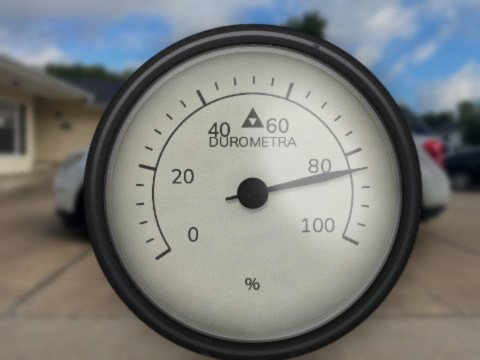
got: 84 %
